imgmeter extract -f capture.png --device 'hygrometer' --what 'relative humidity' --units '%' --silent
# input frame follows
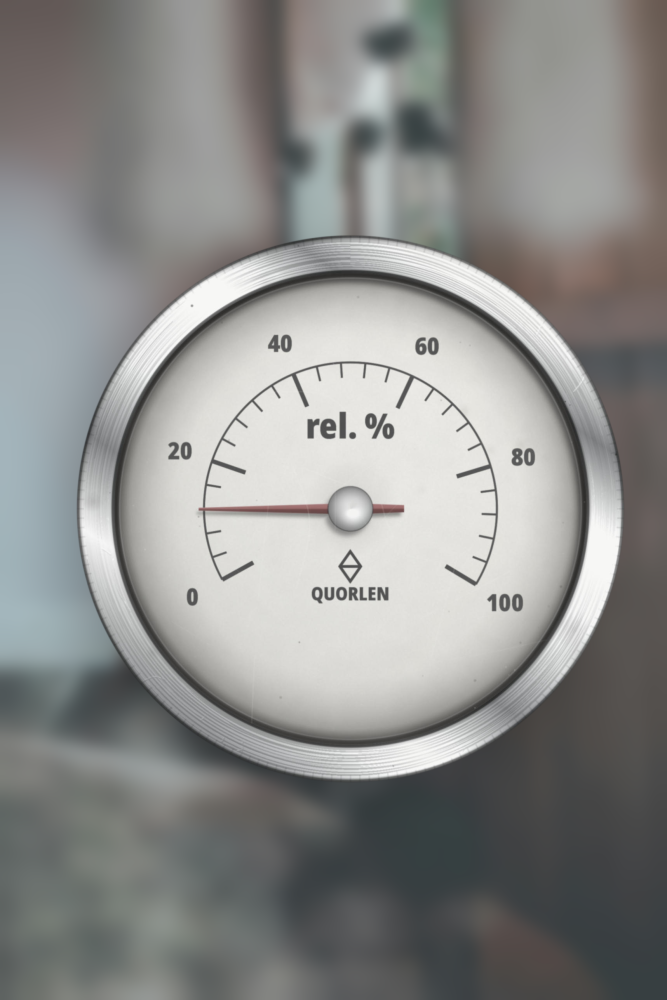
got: 12 %
